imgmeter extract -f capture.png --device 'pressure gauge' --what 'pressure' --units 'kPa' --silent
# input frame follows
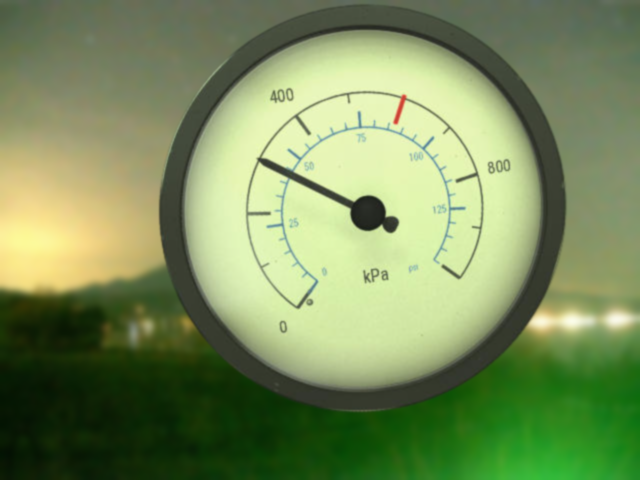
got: 300 kPa
